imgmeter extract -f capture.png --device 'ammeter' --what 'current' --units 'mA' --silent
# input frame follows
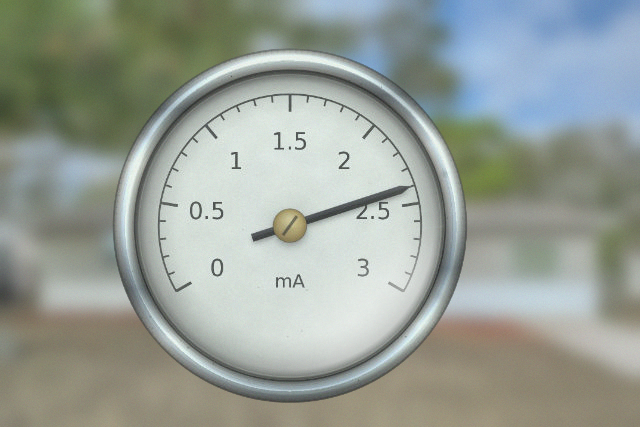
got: 2.4 mA
